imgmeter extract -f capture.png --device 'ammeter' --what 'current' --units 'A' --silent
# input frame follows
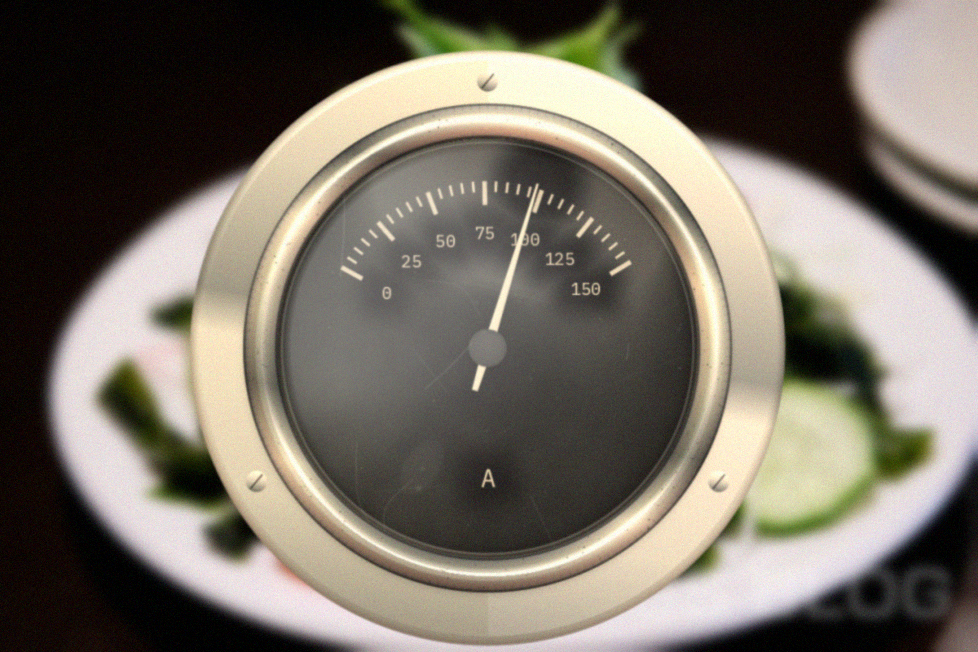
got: 97.5 A
